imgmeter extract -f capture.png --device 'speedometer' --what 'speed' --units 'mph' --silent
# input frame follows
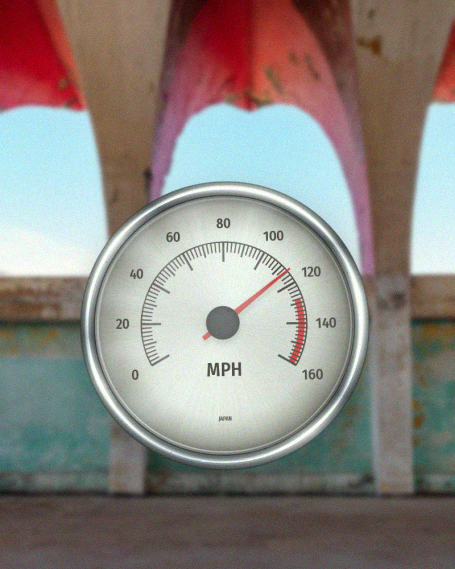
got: 114 mph
